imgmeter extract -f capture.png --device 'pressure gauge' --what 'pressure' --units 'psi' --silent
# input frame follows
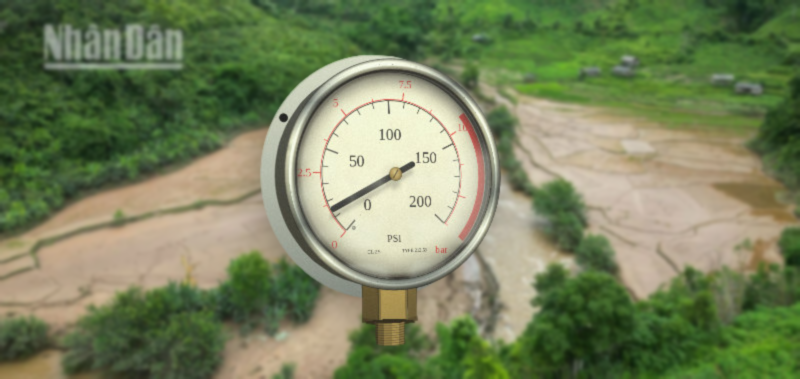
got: 15 psi
